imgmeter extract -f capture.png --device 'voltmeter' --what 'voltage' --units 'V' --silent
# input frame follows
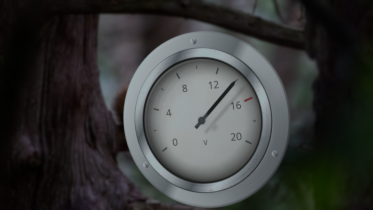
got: 14 V
